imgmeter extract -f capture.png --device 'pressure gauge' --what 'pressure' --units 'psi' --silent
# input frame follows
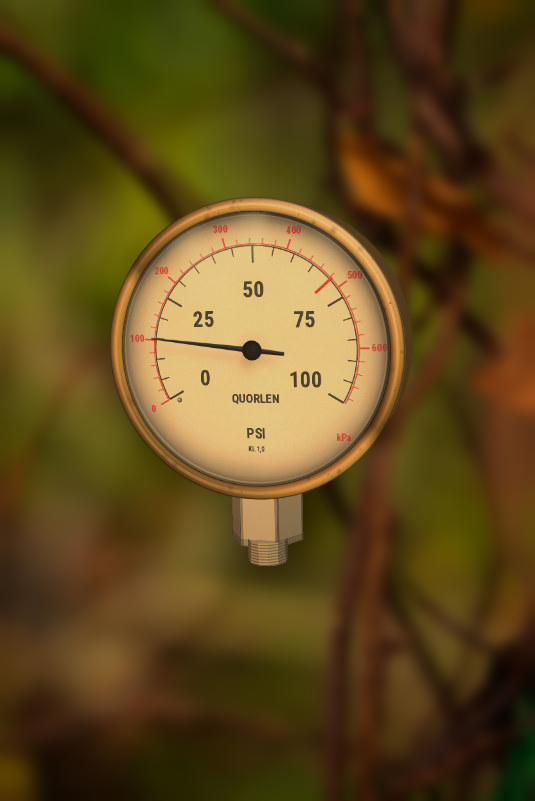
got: 15 psi
